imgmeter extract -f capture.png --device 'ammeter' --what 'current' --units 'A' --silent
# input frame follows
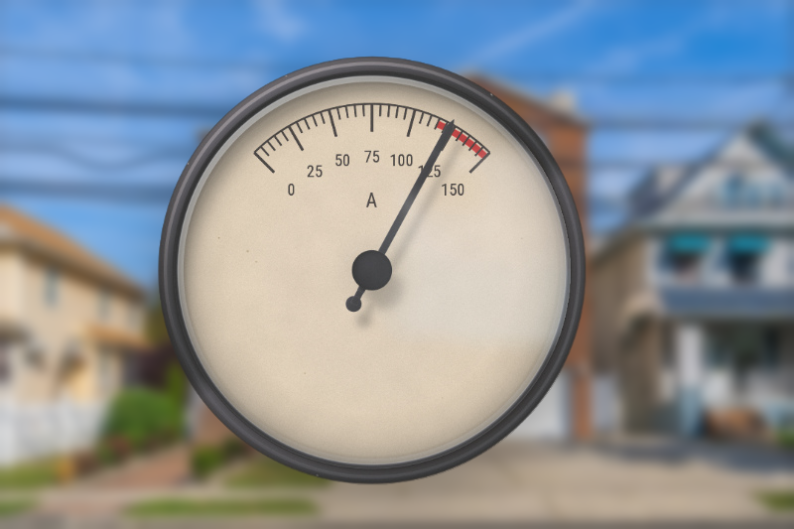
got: 122.5 A
